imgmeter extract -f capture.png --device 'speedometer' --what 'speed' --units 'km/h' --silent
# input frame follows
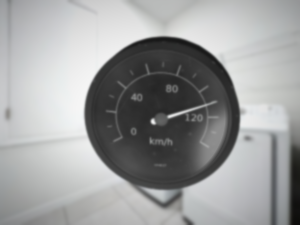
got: 110 km/h
